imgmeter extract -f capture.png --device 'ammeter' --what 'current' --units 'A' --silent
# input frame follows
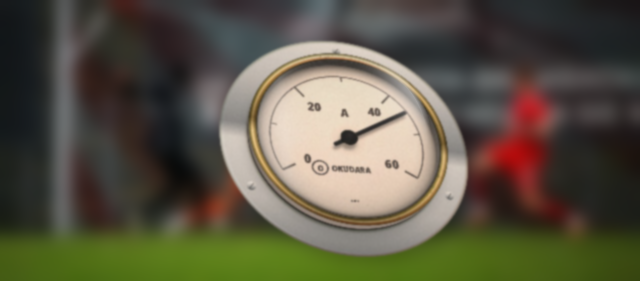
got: 45 A
